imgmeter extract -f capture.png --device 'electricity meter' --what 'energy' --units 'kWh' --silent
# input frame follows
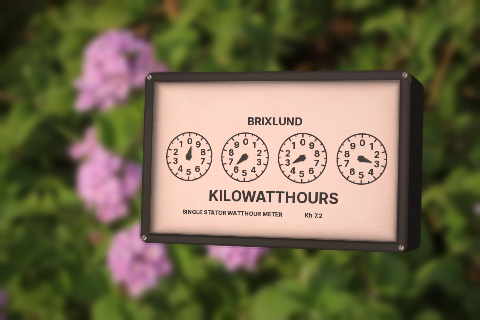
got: 9633 kWh
